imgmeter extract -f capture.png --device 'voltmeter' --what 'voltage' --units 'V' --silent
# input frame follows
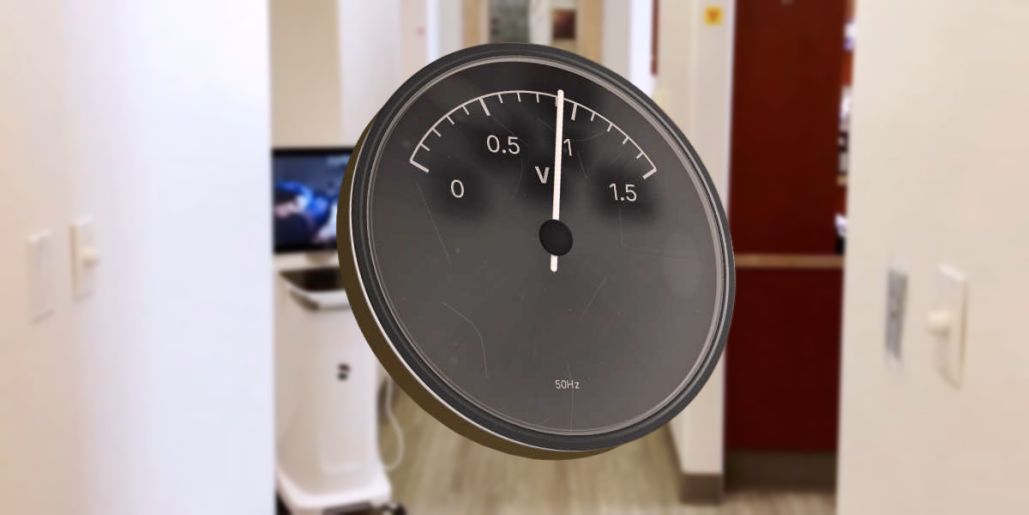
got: 0.9 V
